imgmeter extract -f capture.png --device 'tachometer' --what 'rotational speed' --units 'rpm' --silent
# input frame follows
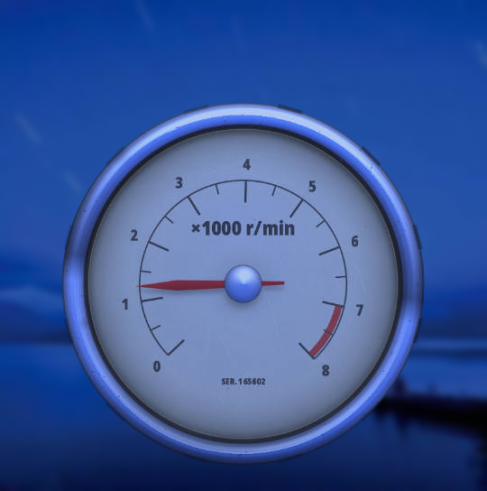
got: 1250 rpm
